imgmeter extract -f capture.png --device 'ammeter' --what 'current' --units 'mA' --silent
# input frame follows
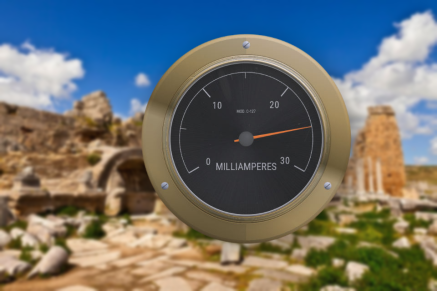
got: 25 mA
